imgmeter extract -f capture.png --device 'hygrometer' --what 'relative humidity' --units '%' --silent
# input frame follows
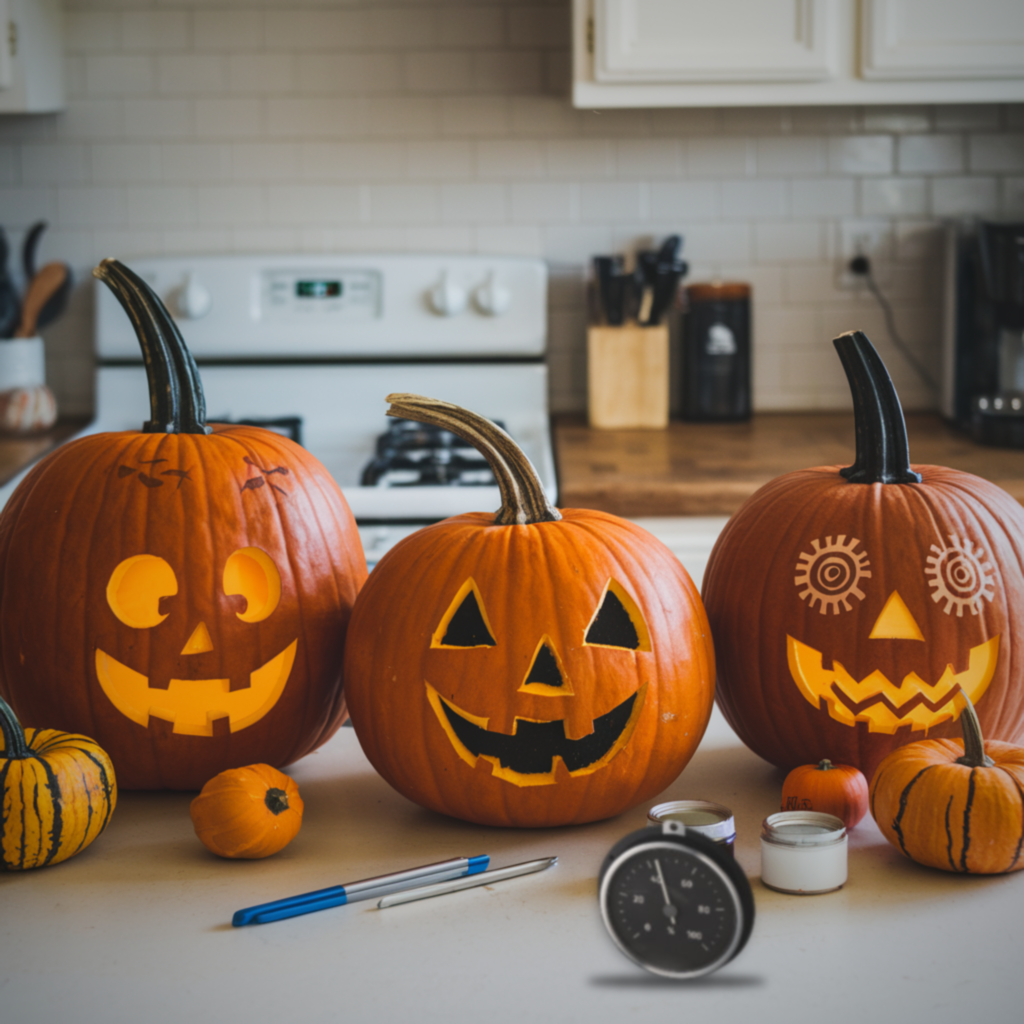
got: 44 %
